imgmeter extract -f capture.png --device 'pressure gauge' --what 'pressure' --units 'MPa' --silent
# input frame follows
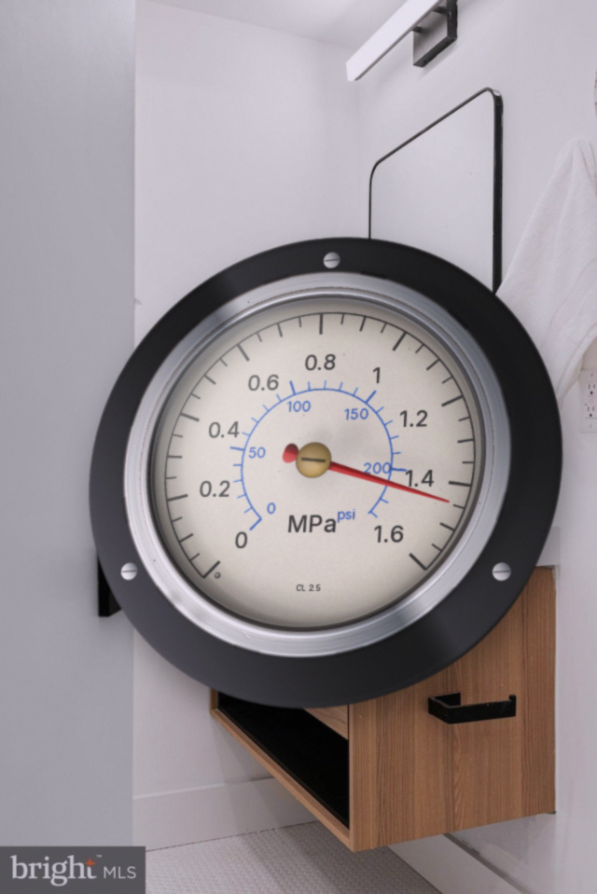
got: 1.45 MPa
